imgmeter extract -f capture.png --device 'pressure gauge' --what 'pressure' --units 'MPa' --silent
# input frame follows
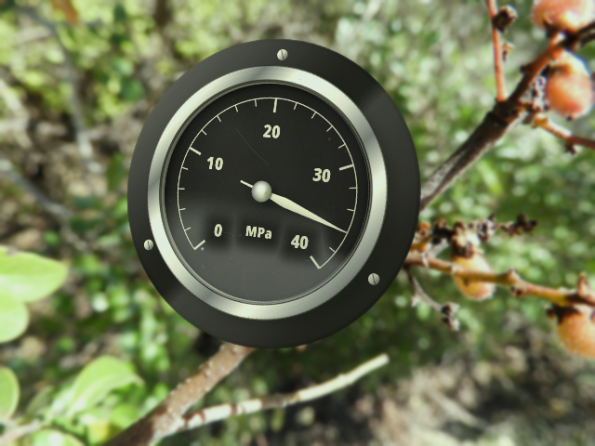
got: 36 MPa
